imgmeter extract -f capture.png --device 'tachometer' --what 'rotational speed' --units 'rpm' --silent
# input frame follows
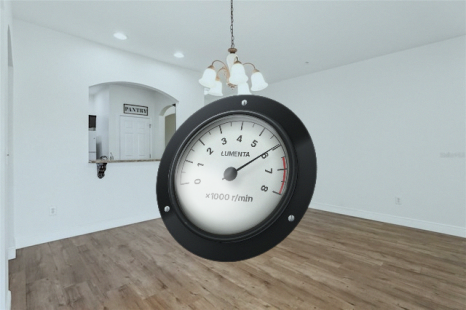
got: 6000 rpm
